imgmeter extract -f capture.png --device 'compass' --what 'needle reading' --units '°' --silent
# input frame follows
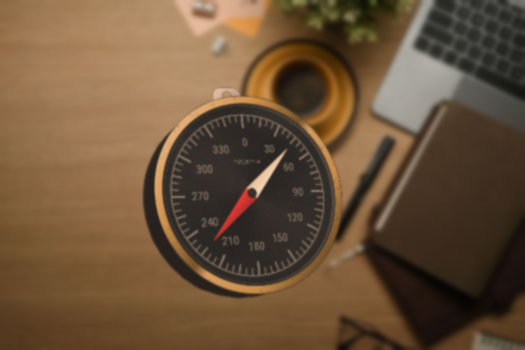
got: 225 °
